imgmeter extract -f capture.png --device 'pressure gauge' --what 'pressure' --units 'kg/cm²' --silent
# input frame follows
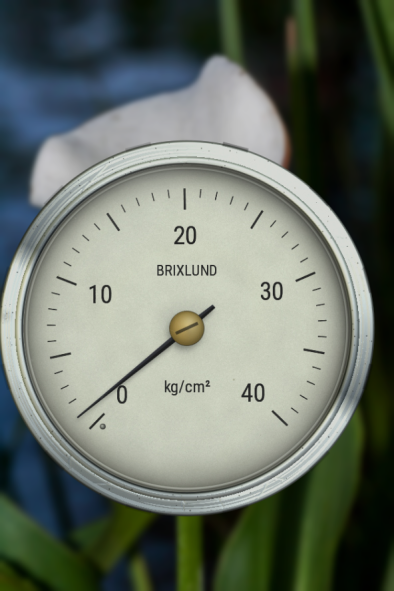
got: 1 kg/cm²
